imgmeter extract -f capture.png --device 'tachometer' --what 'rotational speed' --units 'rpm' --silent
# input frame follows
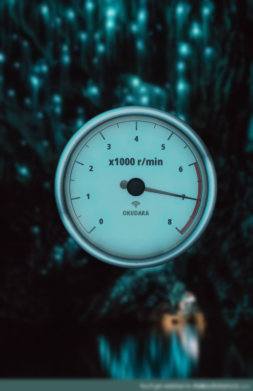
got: 7000 rpm
